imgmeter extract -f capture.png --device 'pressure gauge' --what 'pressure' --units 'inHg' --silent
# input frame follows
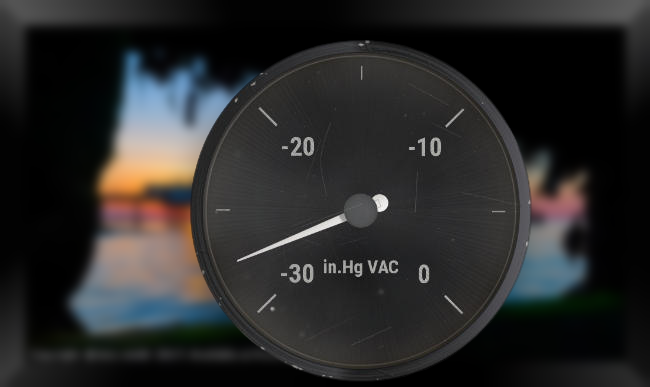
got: -27.5 inHg
